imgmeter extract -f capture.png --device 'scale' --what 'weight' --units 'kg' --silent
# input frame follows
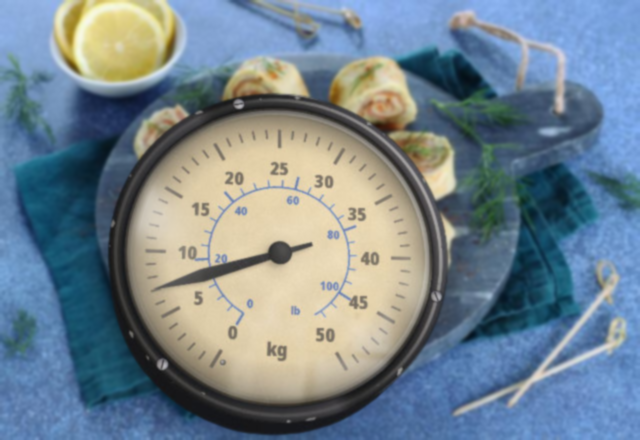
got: 7 kg
